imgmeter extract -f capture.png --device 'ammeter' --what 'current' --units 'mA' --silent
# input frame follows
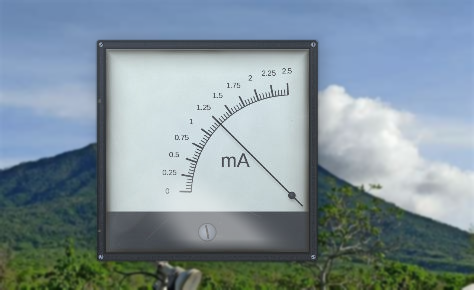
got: 1.25 mA
